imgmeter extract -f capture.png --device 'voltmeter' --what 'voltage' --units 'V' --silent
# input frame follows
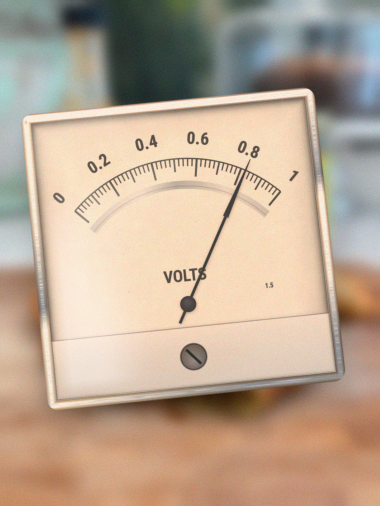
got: 0.82 V
